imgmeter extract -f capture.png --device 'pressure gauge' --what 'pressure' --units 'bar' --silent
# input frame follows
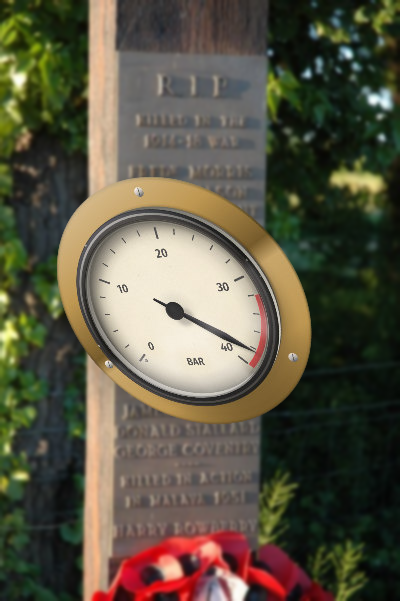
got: 38 bar
